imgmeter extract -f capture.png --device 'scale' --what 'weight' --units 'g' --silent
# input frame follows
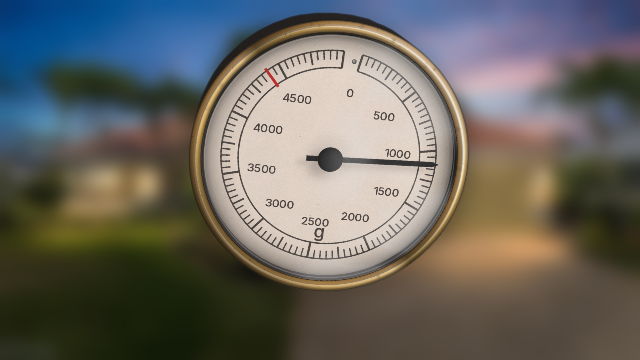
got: 1100 g
